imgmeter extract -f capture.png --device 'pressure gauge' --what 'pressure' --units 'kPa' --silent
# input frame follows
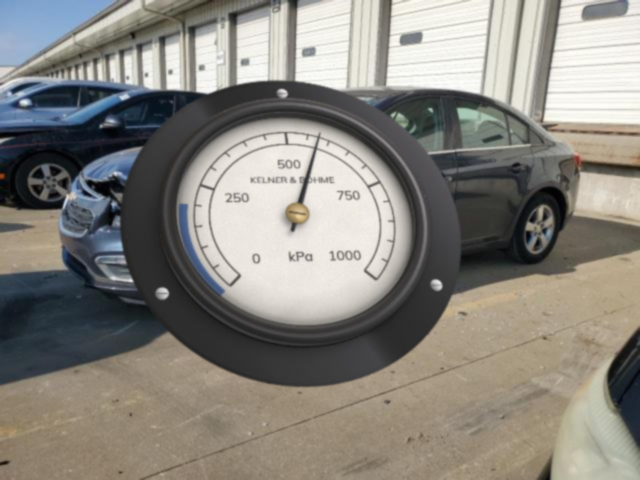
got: 575 kPa
